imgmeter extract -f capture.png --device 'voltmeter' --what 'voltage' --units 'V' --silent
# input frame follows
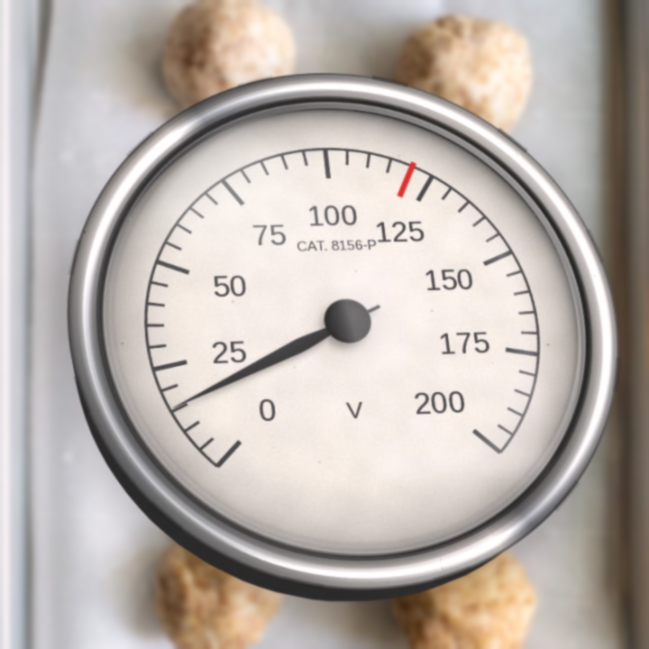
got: 15 V
